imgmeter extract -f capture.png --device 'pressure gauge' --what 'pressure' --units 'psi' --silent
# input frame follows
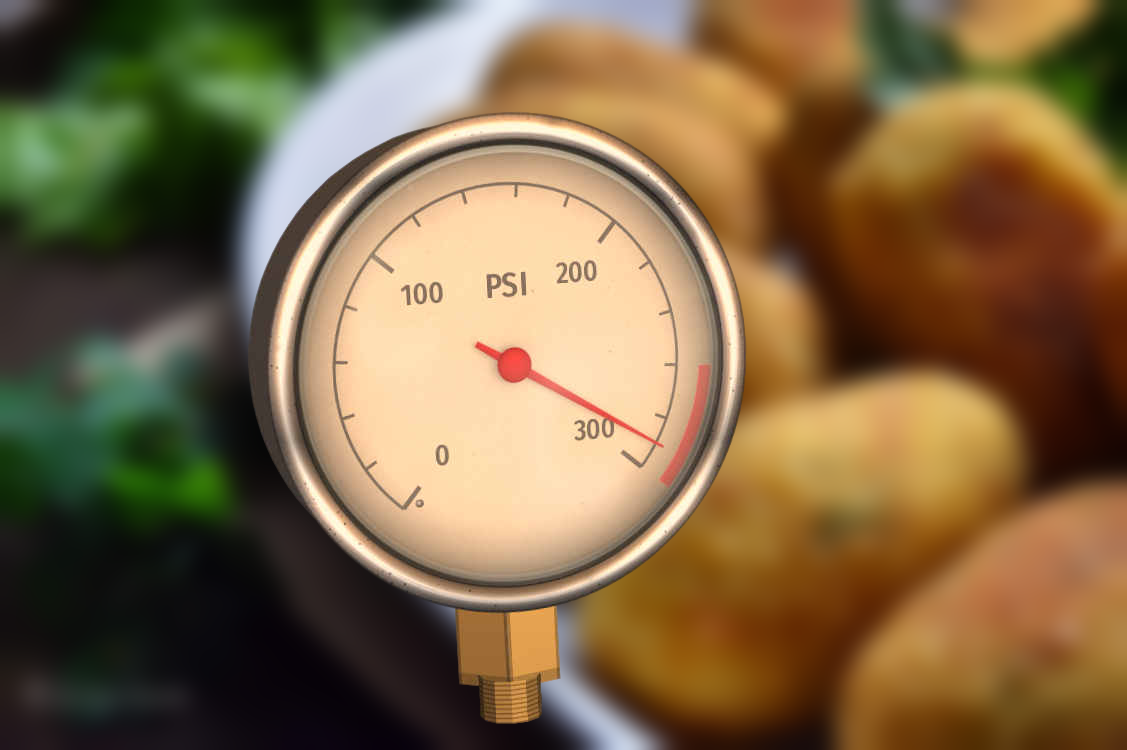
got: 290 psi
